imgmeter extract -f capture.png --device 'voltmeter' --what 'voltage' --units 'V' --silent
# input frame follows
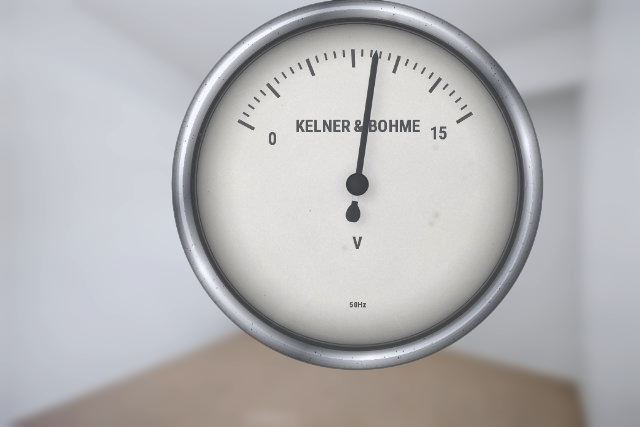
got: 8.75 V
